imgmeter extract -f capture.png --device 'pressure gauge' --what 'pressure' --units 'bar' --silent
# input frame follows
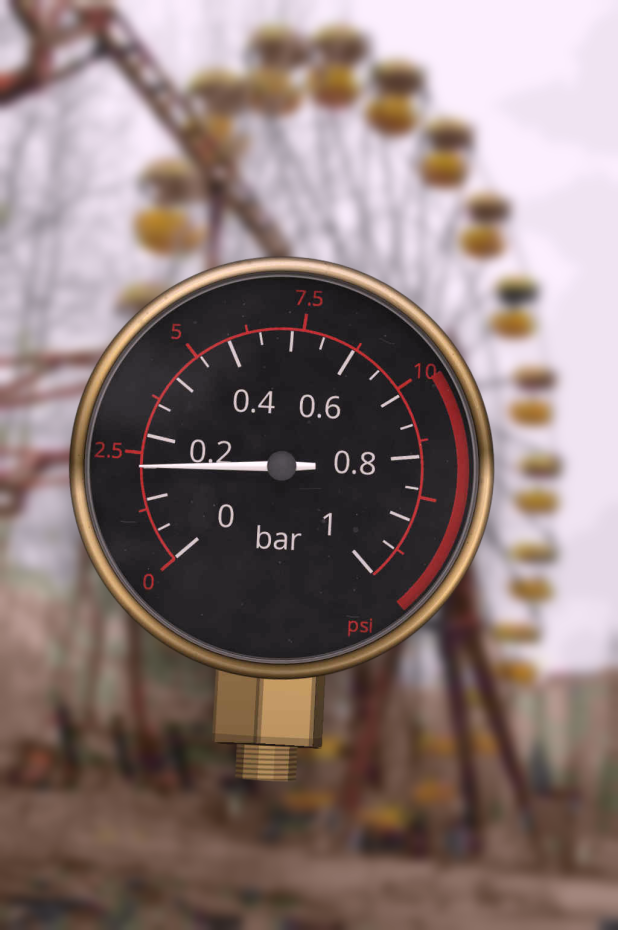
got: 0.15 bar
